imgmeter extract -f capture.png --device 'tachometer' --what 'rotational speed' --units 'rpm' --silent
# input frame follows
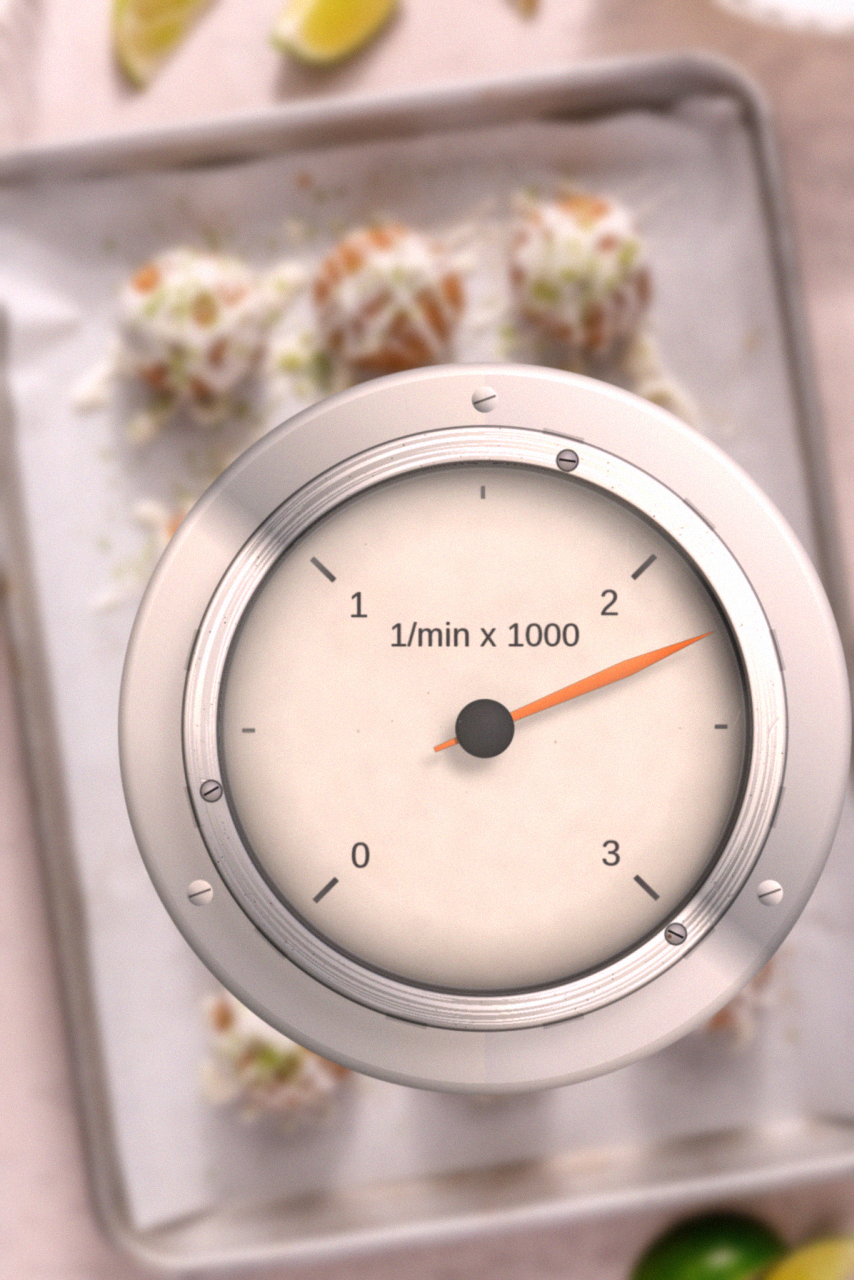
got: 2250 rpm
